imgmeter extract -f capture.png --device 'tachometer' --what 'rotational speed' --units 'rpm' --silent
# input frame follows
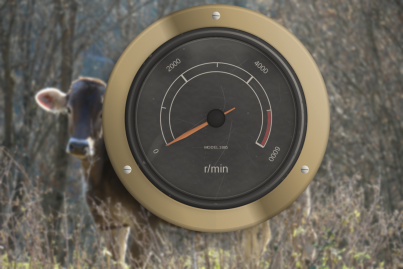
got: 0 rpm
